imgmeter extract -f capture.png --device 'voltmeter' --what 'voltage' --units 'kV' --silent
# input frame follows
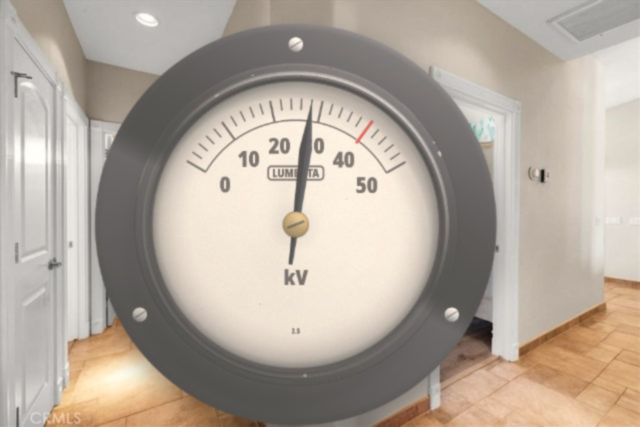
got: 28 kV
